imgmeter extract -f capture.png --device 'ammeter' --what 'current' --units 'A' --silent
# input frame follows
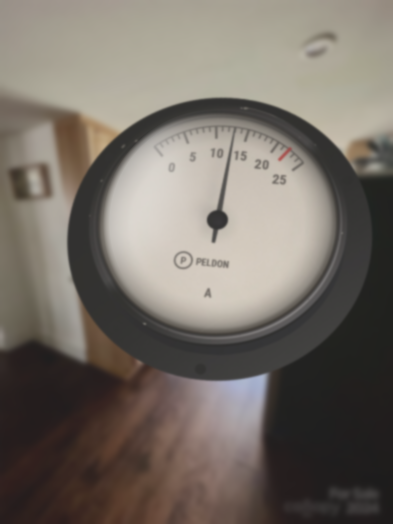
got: 13 A
